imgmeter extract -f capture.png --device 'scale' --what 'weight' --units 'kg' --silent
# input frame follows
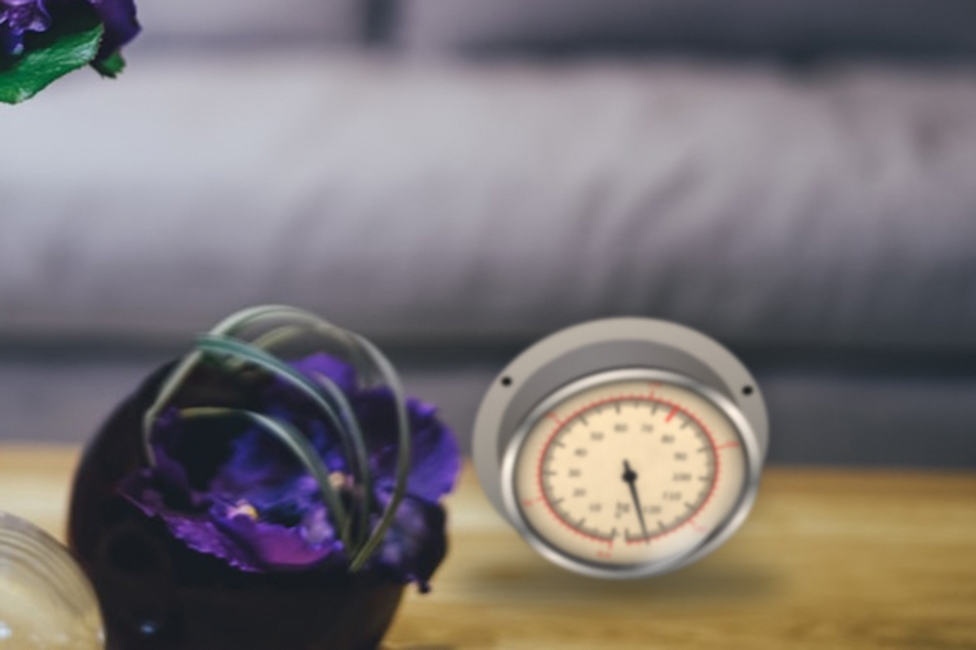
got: 125 kg
